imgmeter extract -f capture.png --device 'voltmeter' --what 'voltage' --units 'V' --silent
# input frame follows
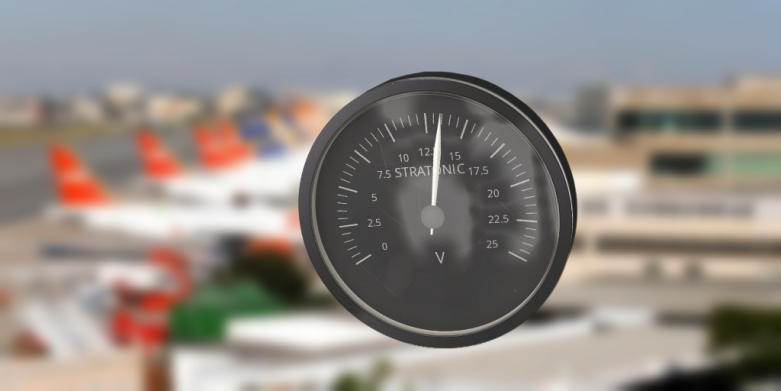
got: 13.5 V
